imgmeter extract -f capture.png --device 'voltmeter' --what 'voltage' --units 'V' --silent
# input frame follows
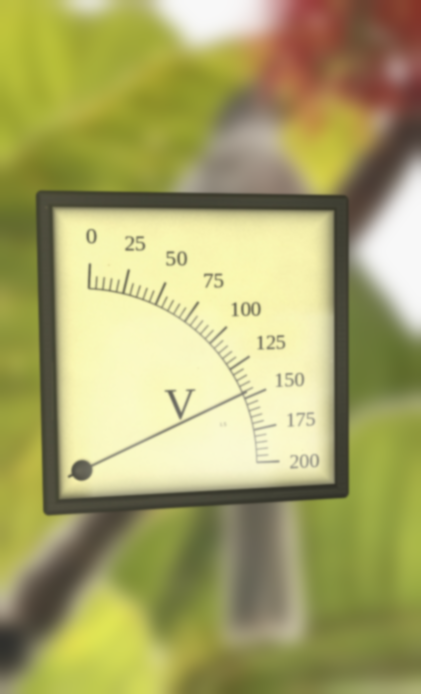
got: 145 V
